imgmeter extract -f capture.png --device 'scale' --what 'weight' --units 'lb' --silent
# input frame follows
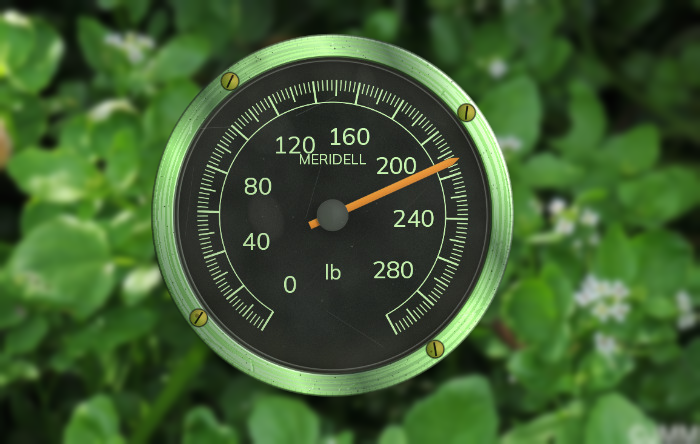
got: 214 lb
